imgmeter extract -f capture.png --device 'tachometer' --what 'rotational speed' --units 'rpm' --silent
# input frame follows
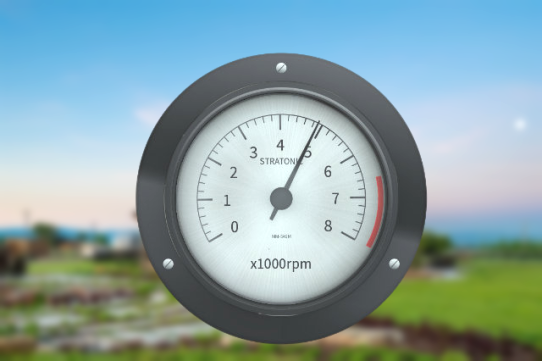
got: 4900 rpm
